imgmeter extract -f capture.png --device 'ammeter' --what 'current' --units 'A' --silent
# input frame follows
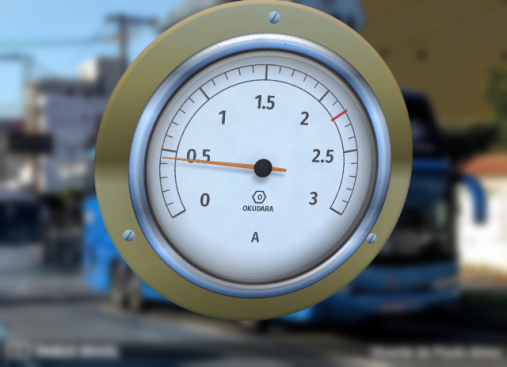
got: 0.45 A
